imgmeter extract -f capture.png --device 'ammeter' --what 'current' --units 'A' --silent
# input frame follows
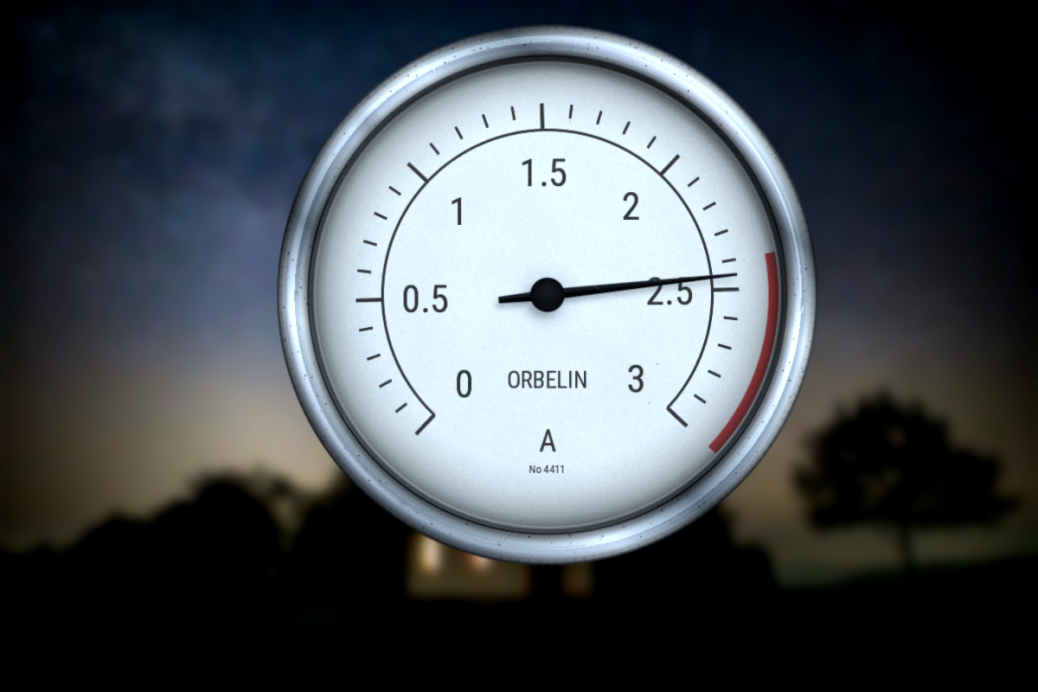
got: 2.45 A
